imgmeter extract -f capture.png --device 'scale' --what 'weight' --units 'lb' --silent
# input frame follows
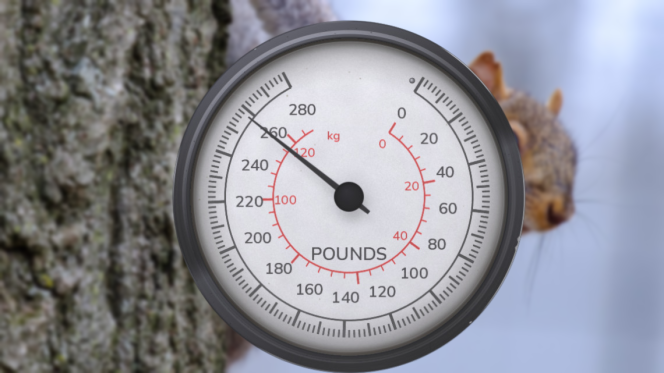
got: 258 lb
